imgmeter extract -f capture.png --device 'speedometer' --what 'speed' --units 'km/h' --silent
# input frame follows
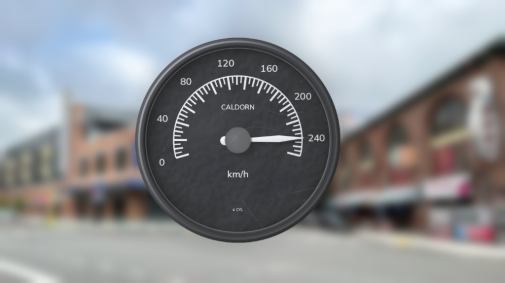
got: 240 km/h
